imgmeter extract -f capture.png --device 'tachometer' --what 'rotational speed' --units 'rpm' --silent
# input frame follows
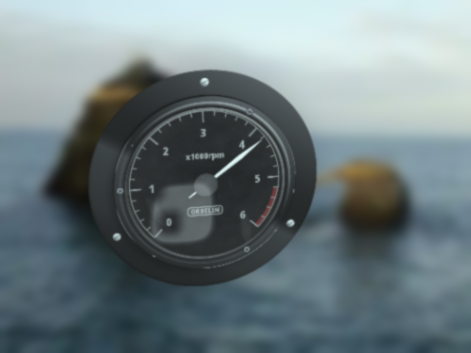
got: 4200 rpm
